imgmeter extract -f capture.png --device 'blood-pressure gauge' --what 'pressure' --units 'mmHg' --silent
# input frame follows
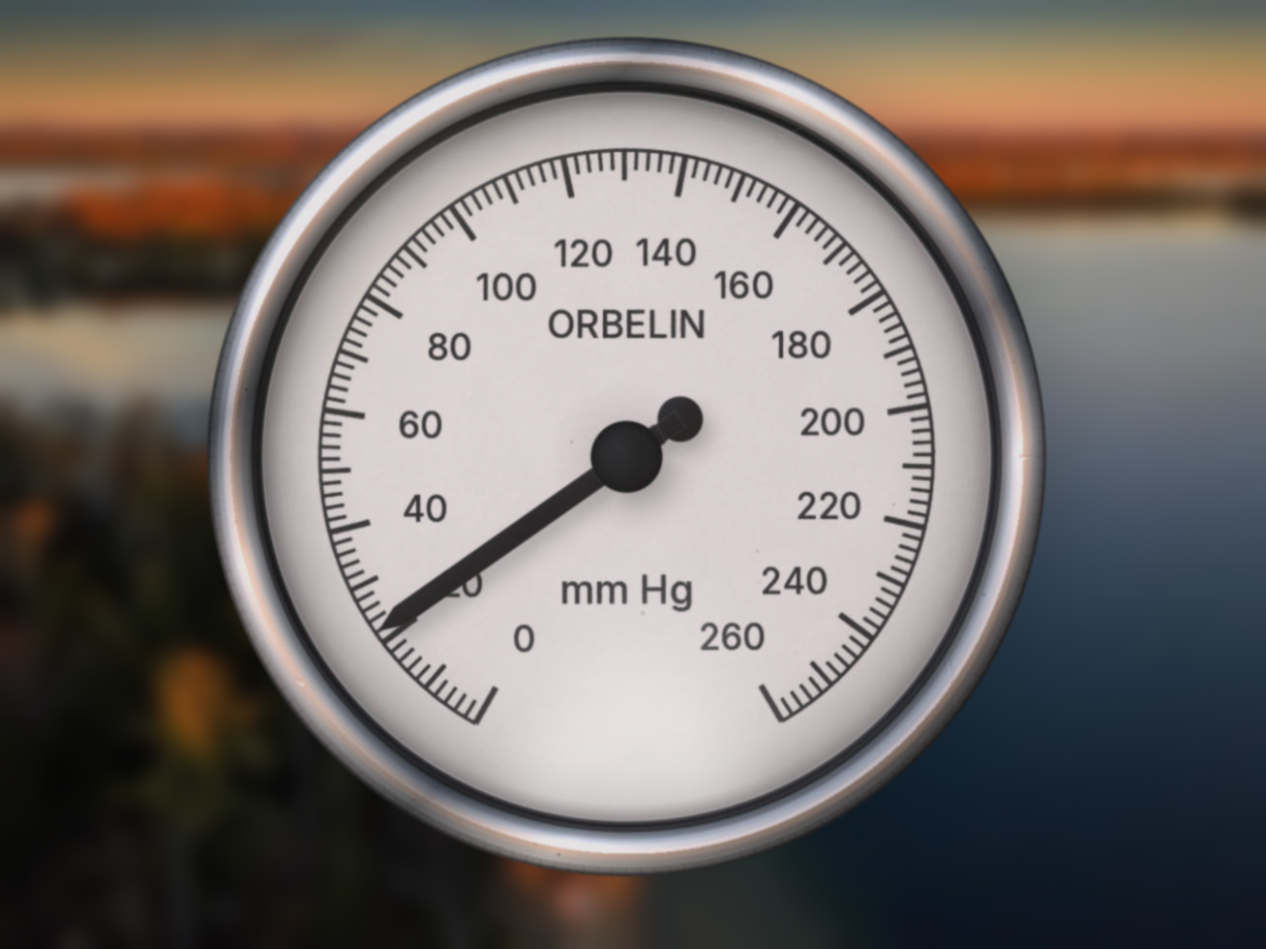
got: 22 mmHg
